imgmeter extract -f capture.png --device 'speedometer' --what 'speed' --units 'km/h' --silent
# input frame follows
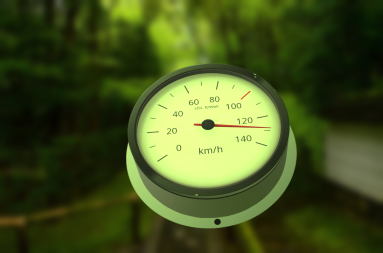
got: 130 km/h
